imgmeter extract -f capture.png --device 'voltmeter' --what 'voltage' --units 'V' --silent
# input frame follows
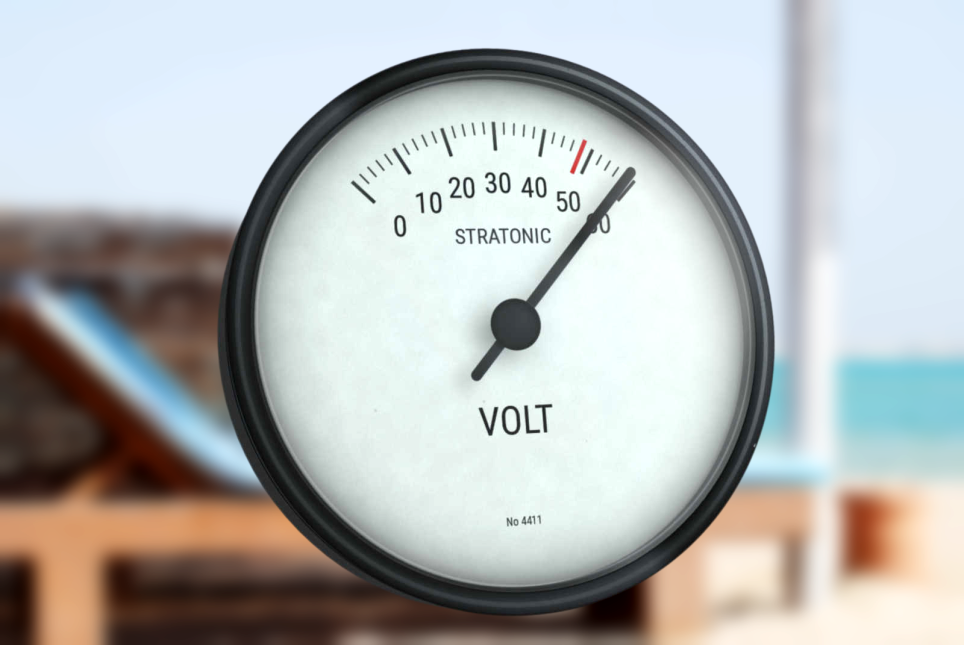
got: 58 V
